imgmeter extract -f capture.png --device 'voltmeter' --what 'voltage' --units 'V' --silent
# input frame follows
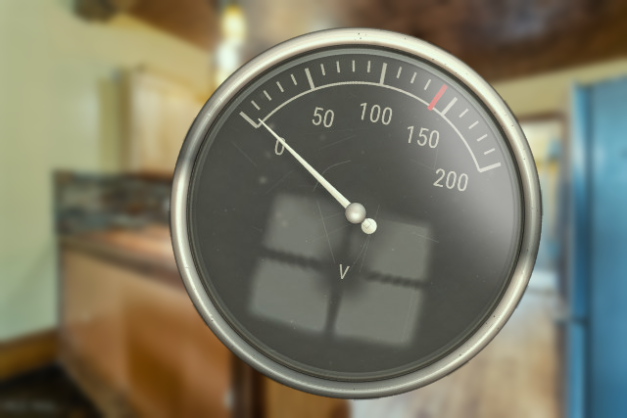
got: 5 V
